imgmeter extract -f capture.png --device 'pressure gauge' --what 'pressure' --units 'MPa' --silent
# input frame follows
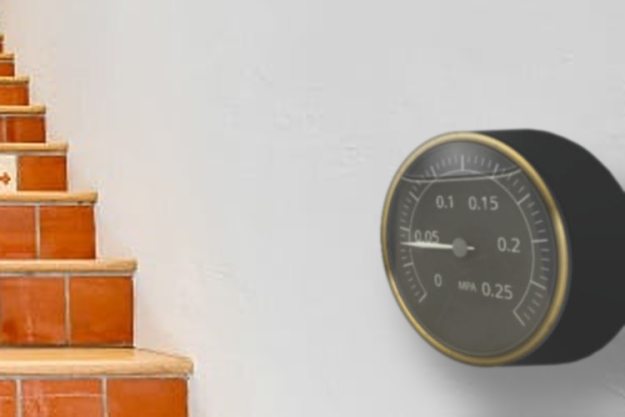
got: 0.04 MPa
